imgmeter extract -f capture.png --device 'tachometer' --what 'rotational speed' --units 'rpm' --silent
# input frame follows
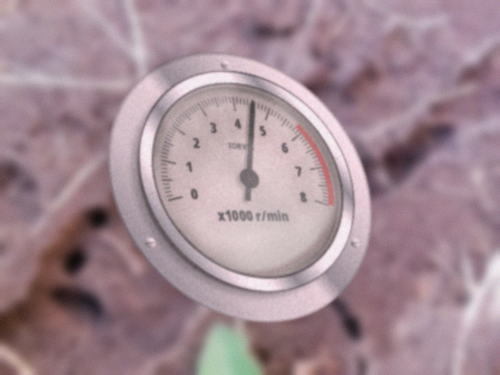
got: 4500 rpm
